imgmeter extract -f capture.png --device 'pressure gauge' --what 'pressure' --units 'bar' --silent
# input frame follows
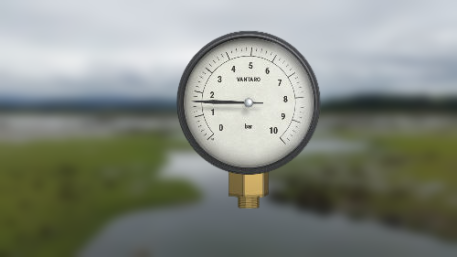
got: 1.6 bar
